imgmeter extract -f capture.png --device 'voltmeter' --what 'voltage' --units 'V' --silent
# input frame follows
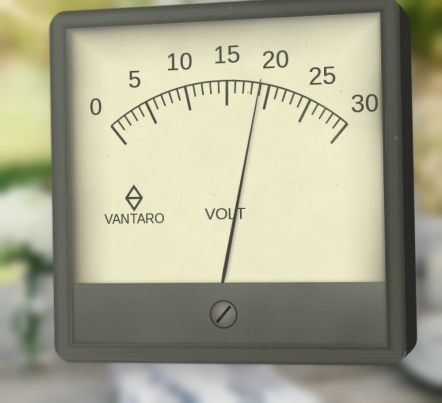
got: 19 V
